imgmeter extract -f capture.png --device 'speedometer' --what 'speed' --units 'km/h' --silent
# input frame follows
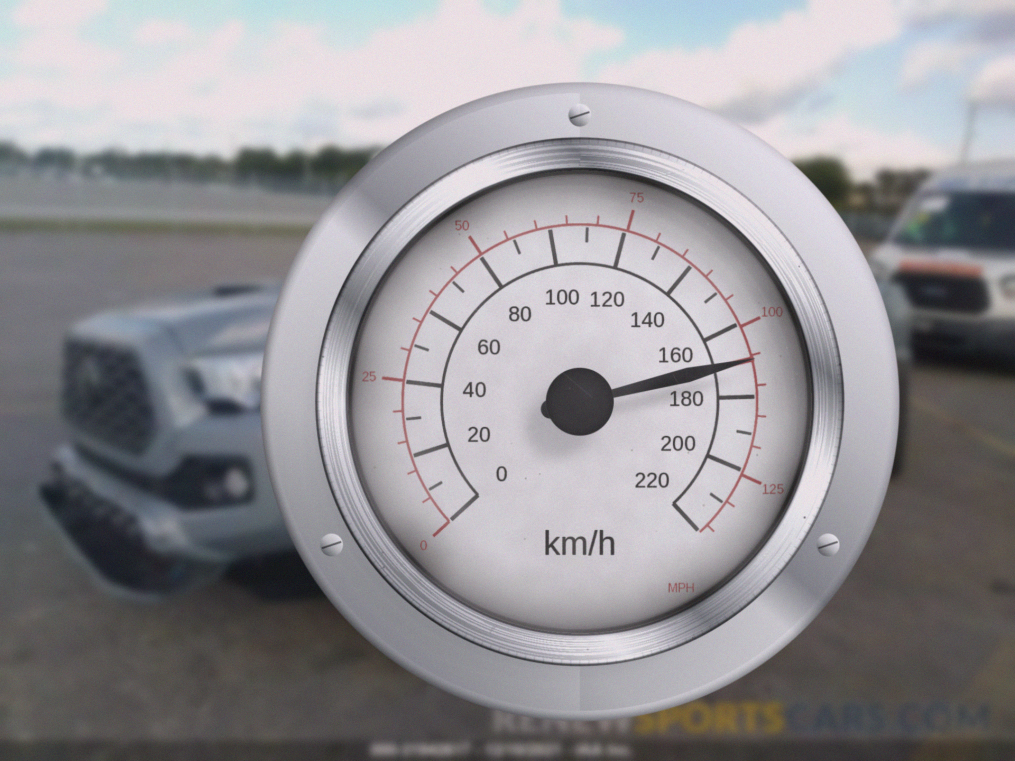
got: 170 km/h
